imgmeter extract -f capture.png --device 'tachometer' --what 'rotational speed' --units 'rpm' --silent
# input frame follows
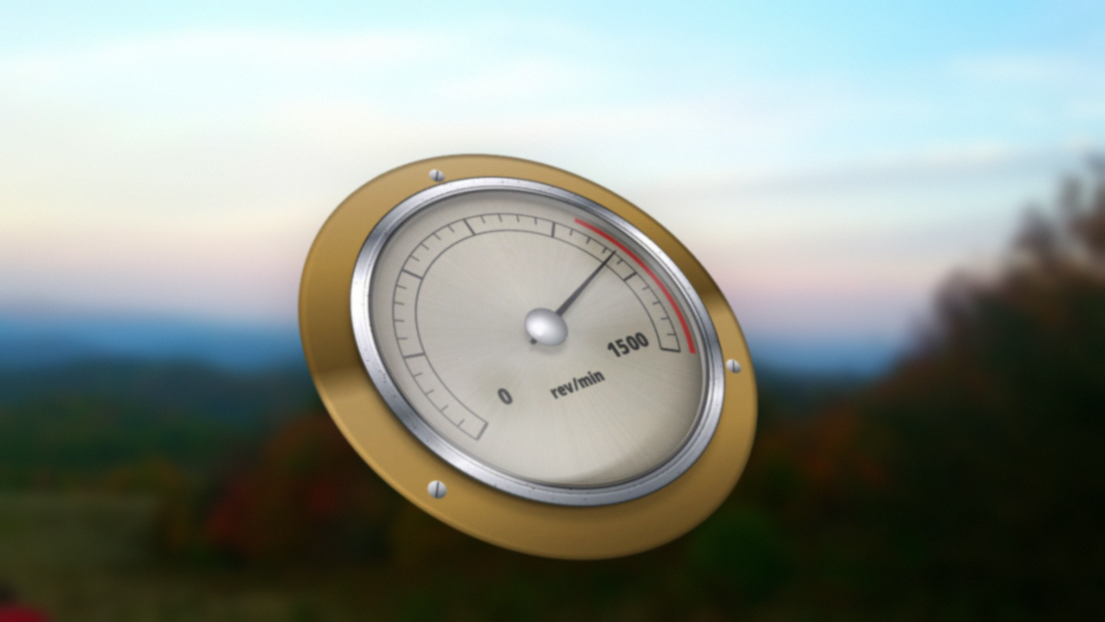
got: 1175 rpm
